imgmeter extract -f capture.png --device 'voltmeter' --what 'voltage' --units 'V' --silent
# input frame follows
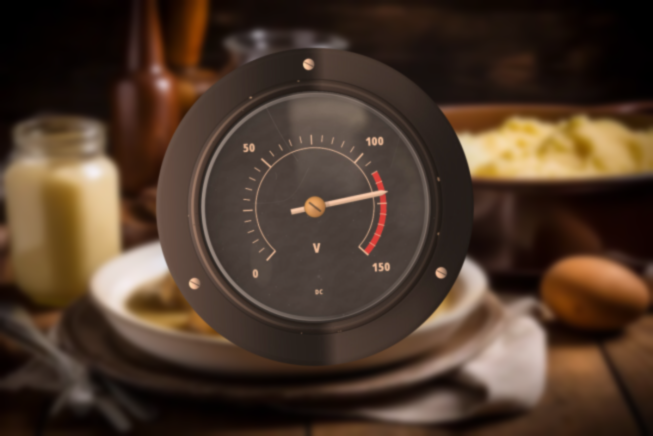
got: 120 V
